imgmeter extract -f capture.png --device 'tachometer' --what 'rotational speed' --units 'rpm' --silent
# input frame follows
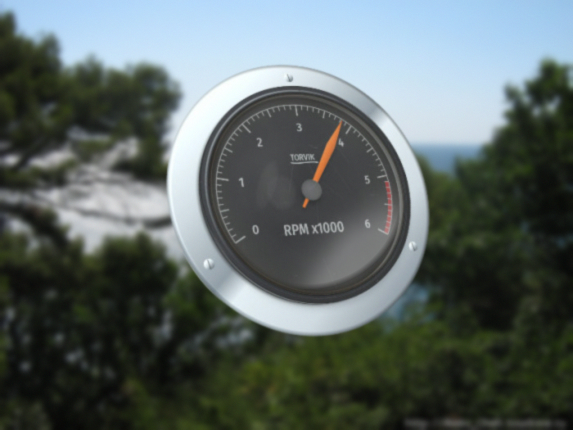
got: 3800 rpm
